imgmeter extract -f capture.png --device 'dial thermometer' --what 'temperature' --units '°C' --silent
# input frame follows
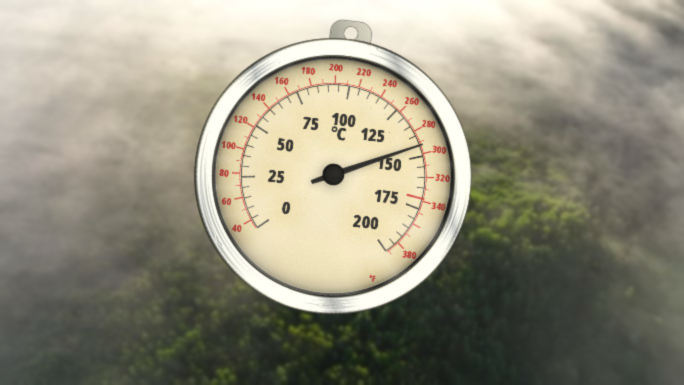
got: 145 °C
